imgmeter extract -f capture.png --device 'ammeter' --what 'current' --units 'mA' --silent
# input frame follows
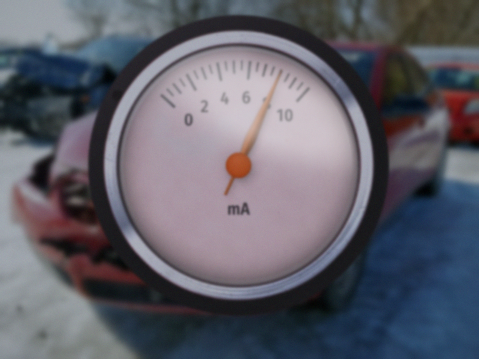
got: 8 mA
